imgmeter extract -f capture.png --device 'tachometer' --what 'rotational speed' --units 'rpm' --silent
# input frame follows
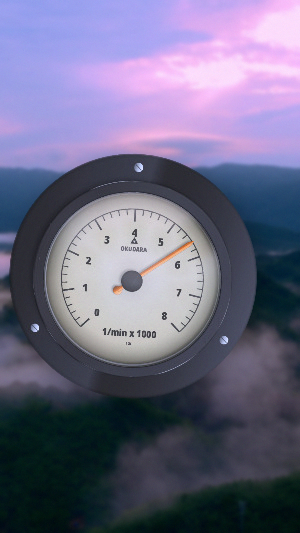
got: 5600 rpm
